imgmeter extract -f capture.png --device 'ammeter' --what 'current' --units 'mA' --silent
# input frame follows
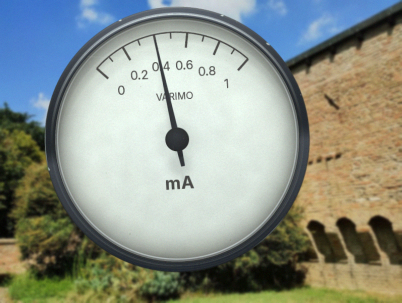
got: 0.4 mA
